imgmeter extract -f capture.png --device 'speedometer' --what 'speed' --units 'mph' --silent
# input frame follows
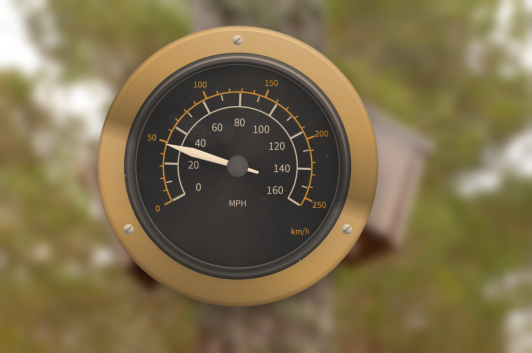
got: 30 mph
